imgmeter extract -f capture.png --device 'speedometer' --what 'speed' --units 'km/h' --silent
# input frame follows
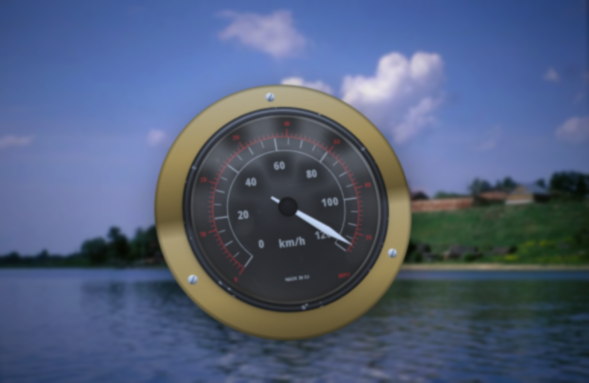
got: 117.5 km/h
